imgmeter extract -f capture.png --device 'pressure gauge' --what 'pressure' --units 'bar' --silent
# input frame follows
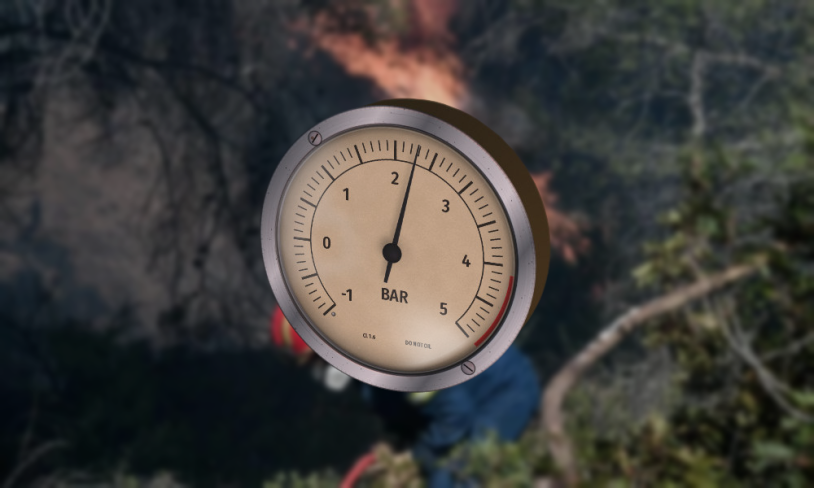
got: 2.3 bar
